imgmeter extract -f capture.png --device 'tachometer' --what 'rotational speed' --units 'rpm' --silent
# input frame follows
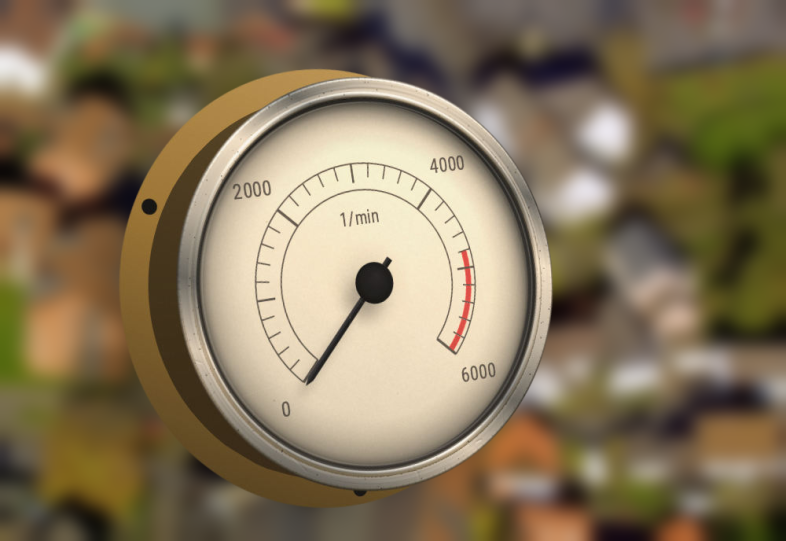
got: 0 rpm
